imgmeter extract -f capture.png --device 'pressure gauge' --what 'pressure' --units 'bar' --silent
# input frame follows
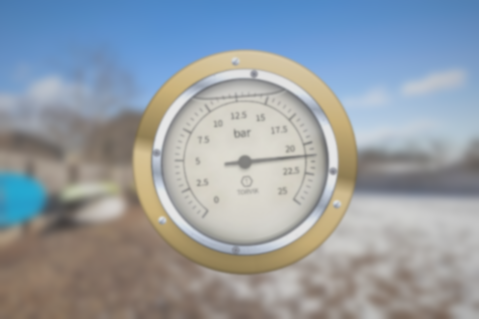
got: 21 bar
